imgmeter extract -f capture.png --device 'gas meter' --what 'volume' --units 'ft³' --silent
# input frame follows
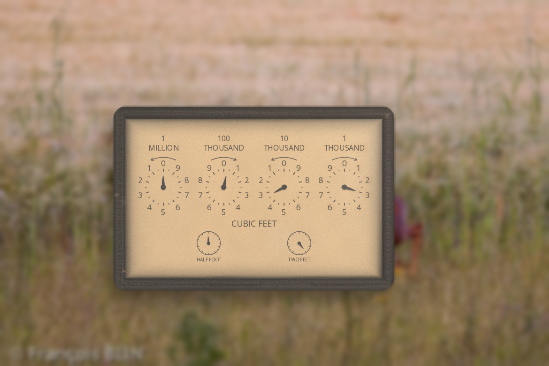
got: 3300 ft³
